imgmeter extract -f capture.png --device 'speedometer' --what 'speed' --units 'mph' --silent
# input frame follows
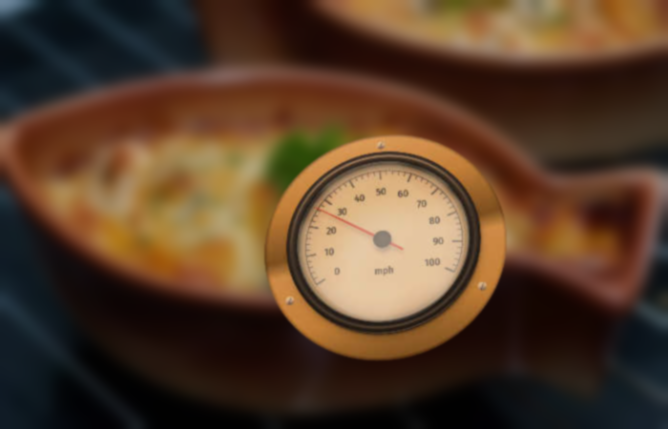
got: 26 mph
